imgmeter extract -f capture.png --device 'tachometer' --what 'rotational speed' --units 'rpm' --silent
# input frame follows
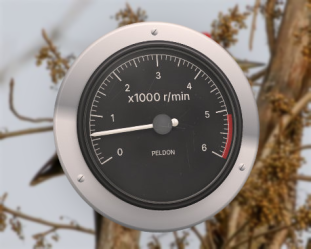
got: 600 rpm
